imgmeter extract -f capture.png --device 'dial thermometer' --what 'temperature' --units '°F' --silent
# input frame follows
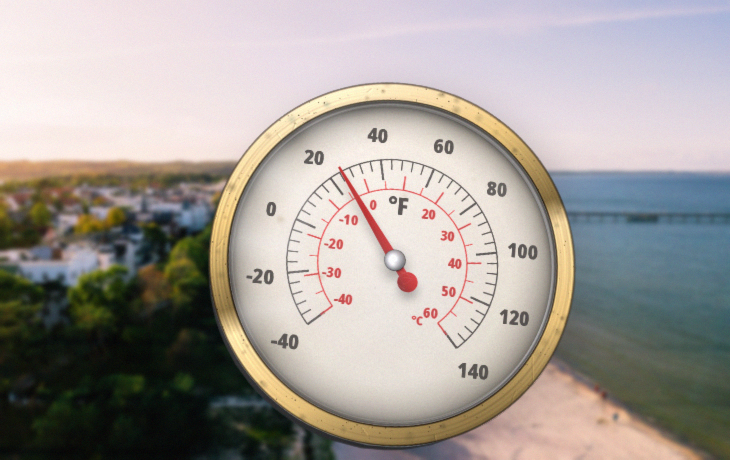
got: 24 °F
